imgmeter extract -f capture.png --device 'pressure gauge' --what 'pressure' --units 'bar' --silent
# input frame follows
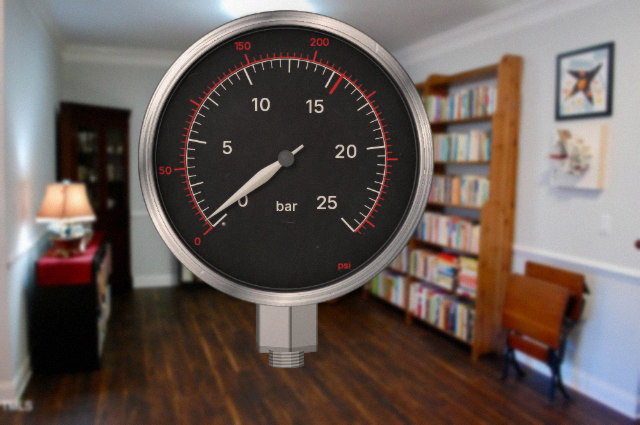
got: 0.5 bar
